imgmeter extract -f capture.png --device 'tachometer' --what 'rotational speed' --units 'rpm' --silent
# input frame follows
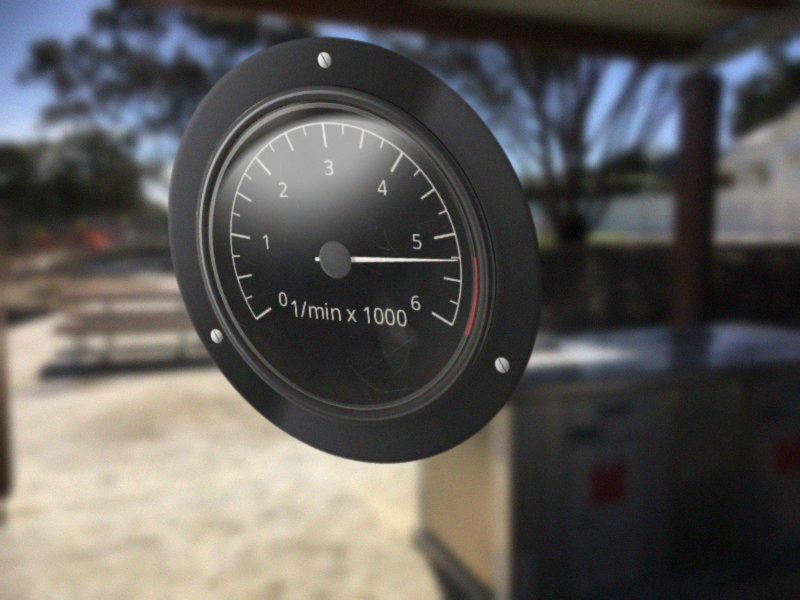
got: 5250 rpm
